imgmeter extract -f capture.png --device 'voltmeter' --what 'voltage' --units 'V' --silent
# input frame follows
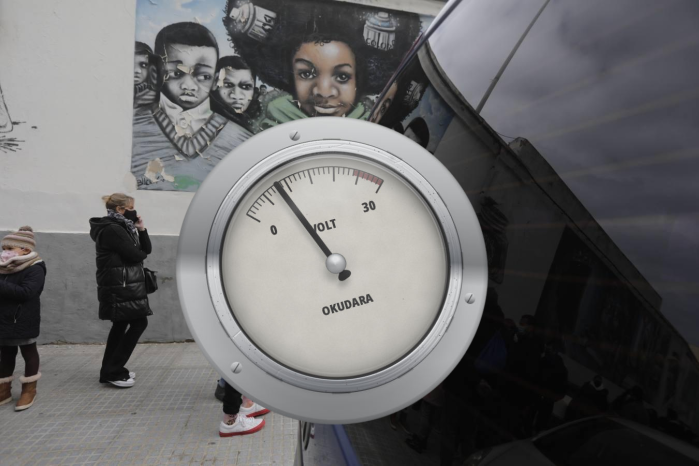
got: 8 V
